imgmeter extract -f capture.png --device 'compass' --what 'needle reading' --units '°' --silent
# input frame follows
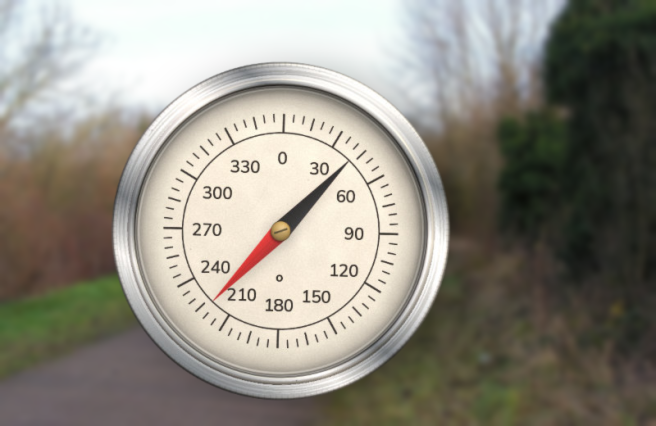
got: 222.5 °
